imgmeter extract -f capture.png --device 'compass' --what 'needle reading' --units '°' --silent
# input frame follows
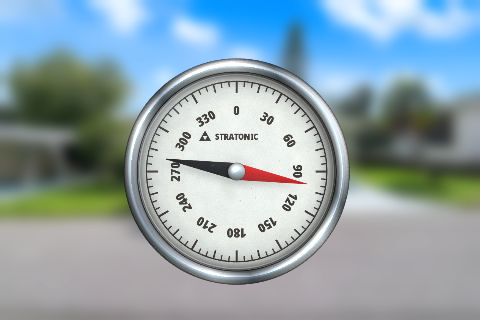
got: 100 °
